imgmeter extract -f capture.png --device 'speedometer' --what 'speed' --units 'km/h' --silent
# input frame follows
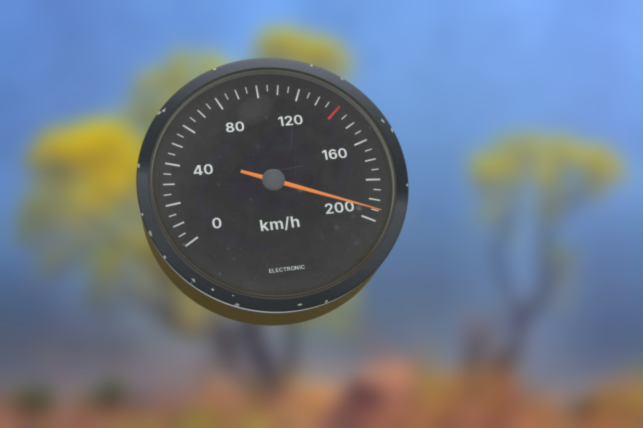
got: 195 km/h
